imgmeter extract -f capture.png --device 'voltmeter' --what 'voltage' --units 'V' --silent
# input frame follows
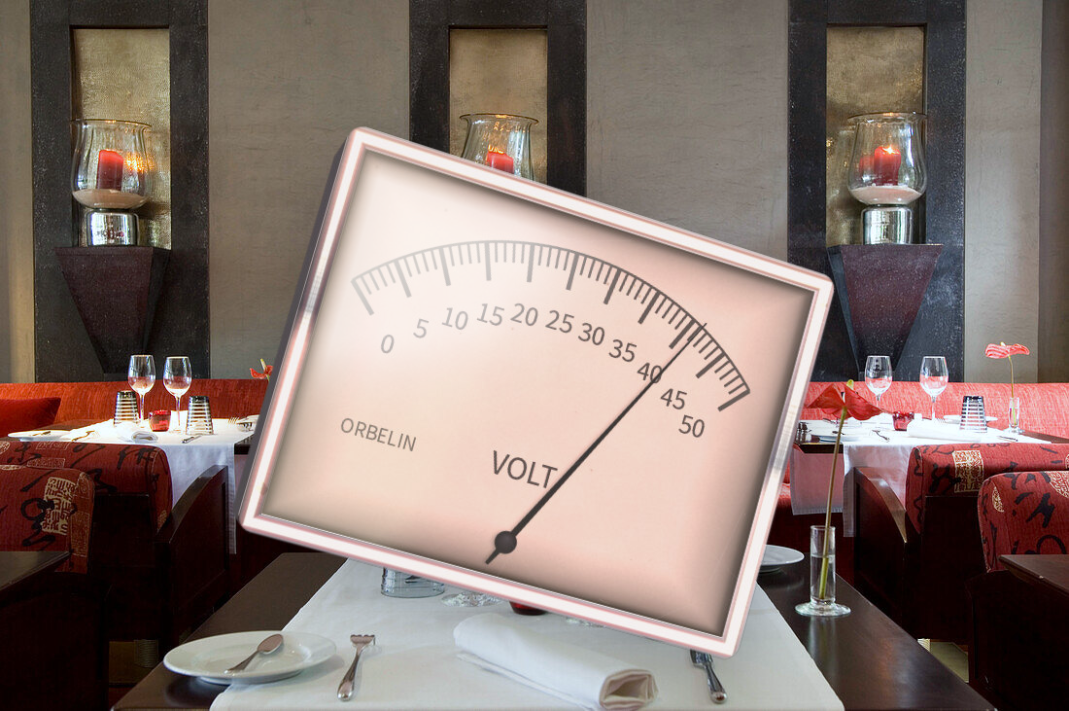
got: 41 V
